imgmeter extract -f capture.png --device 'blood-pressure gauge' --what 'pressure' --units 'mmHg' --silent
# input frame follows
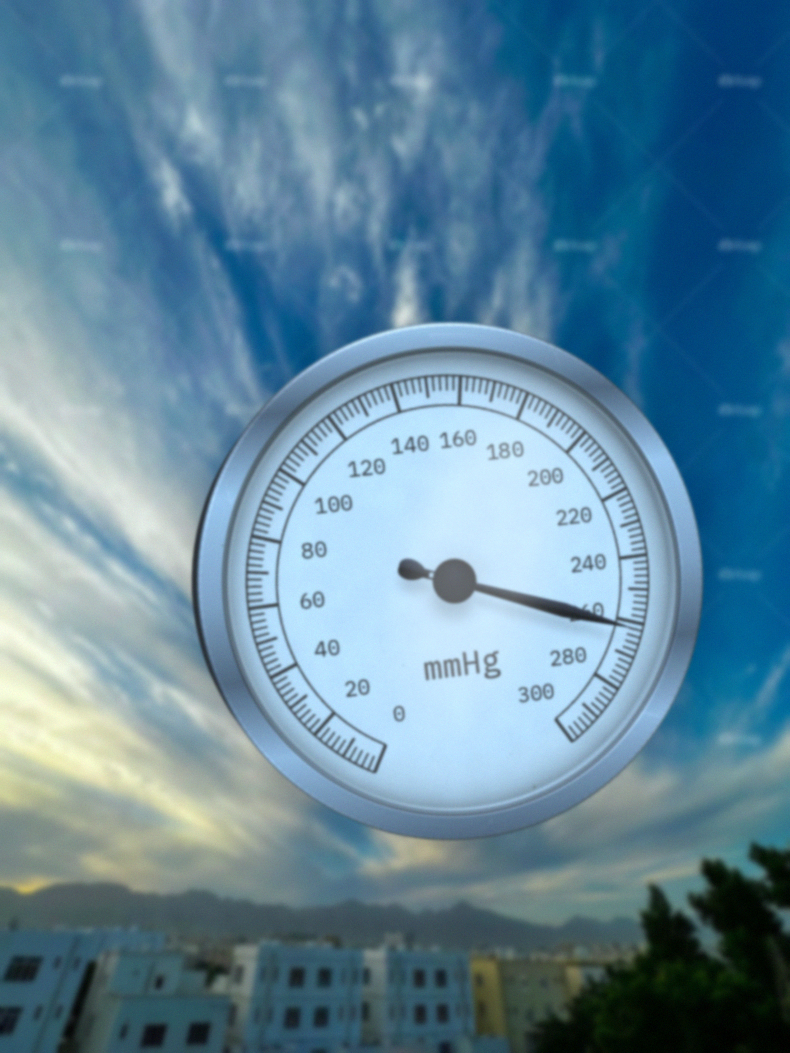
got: 262 mmHg
